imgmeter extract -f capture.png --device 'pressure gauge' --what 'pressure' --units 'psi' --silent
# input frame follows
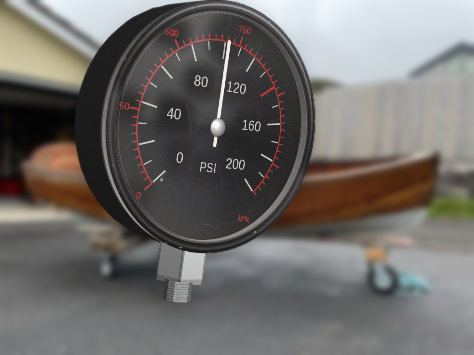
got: 100 psi
